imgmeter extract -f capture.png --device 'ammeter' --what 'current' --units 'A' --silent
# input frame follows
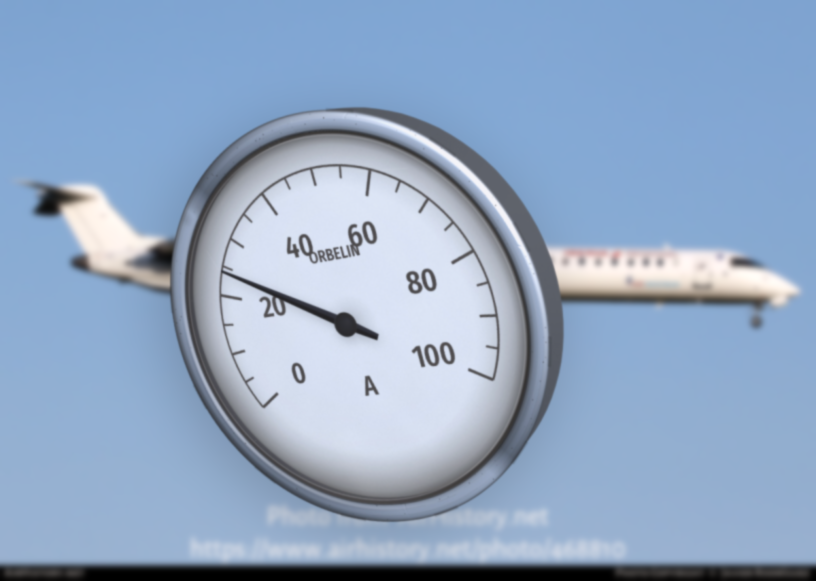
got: 25 A
